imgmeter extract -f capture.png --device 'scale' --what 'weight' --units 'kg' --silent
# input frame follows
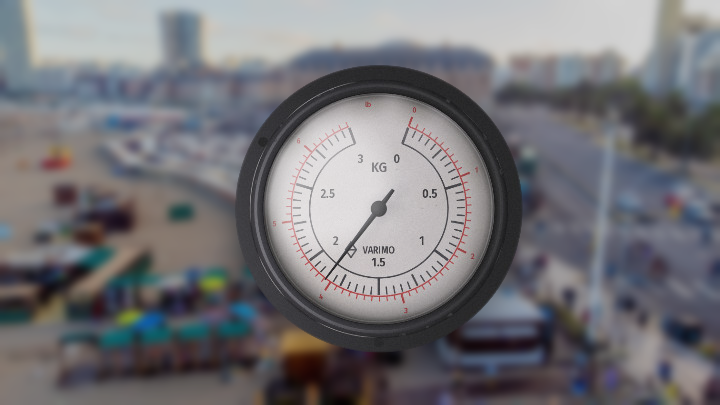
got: 1.85 kg
